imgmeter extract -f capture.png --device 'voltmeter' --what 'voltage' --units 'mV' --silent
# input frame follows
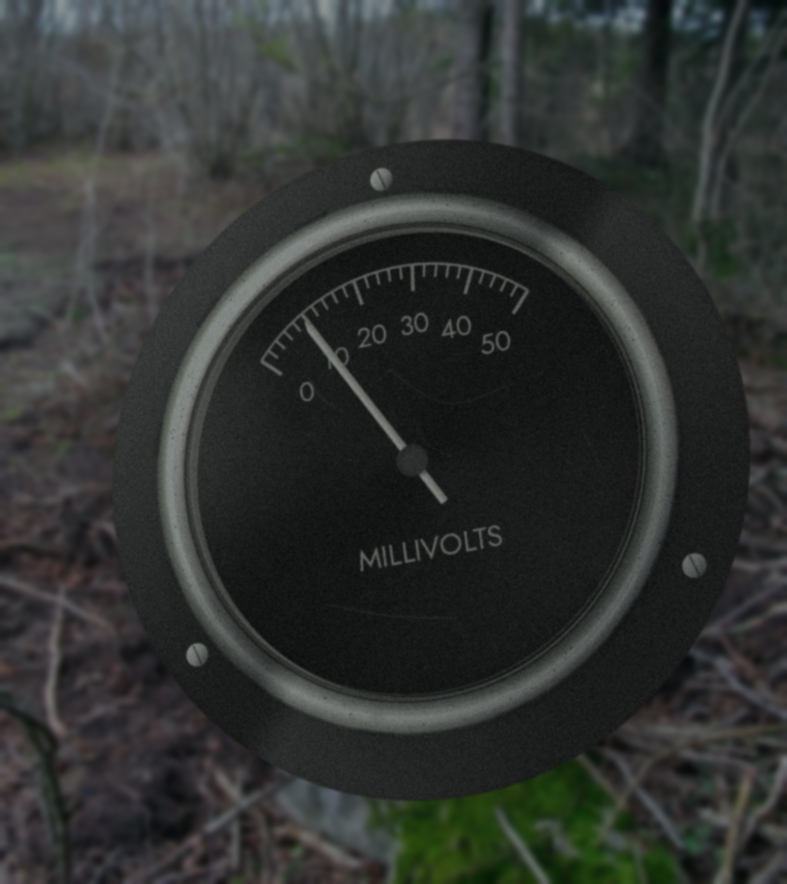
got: 10 mV
